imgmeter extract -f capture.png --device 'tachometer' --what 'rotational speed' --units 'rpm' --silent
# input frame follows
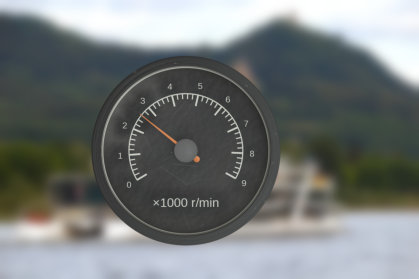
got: 2600 rpm
